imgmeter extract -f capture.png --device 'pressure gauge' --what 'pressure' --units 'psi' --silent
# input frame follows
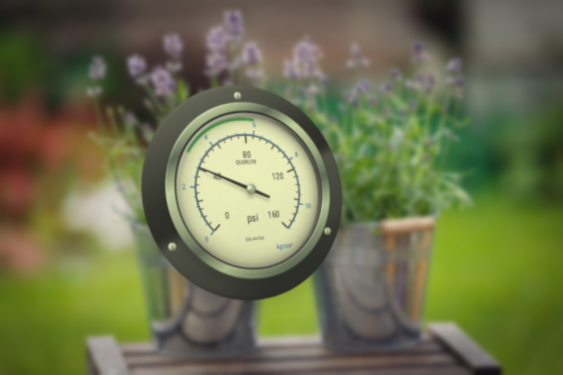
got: 40 psi
